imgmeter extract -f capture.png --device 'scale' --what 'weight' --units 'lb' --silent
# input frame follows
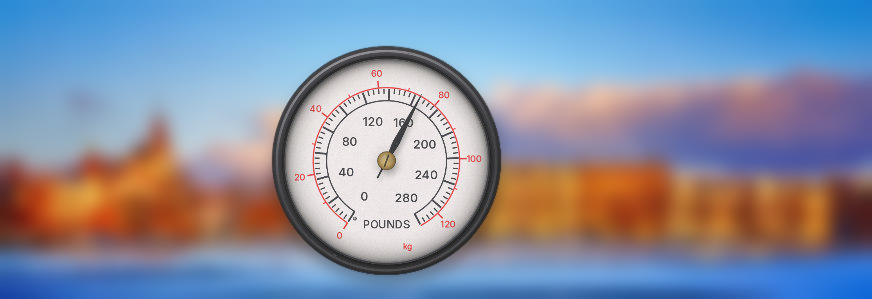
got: 164 lb
